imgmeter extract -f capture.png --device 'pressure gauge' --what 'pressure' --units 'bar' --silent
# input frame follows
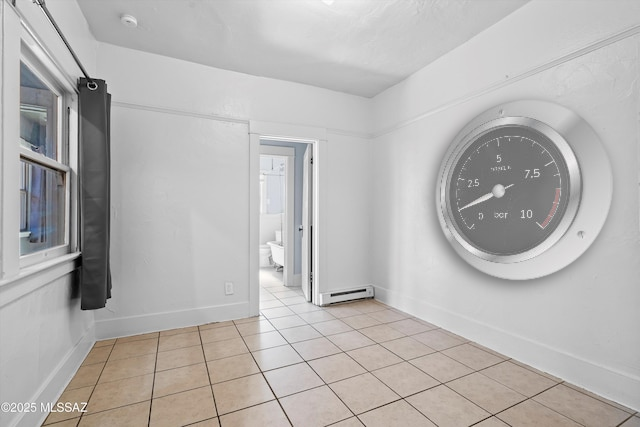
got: 1 bar
